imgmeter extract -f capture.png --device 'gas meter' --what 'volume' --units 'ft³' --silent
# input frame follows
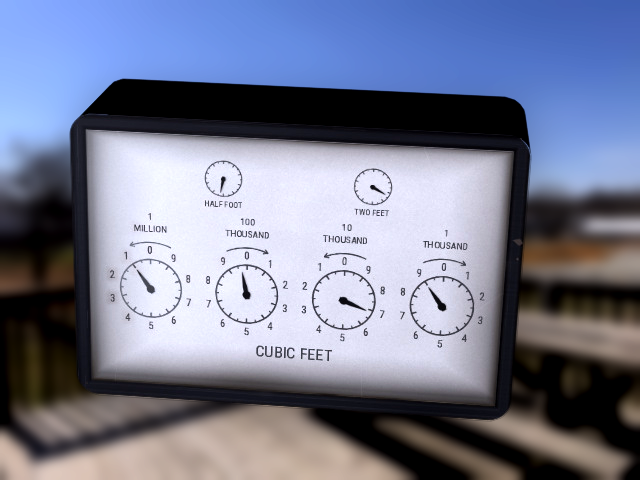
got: 96900 ft³
